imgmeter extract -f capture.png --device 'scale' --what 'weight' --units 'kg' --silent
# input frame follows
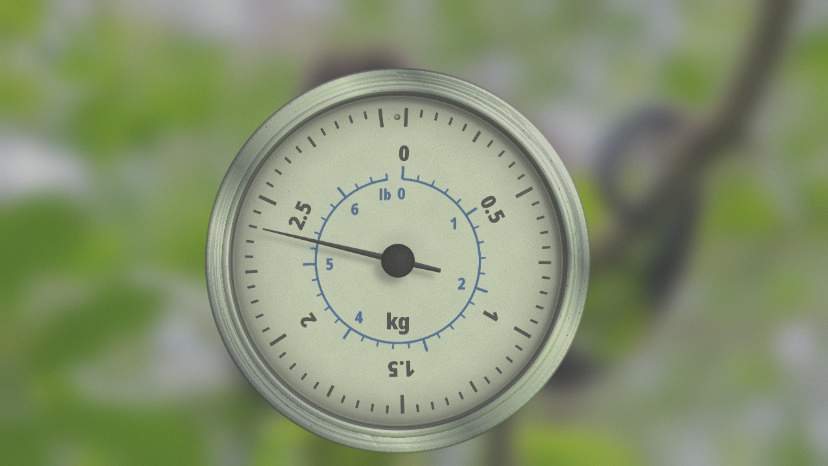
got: 2.4 kg
